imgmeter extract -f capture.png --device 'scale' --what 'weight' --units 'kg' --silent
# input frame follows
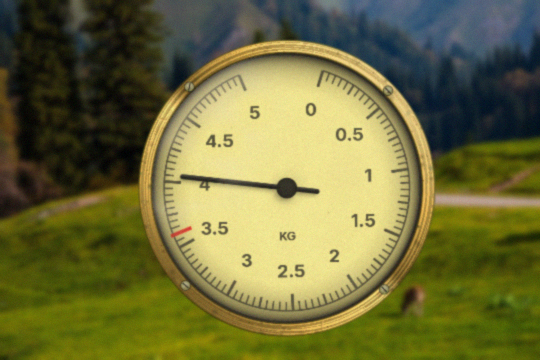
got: 4.05 kg
